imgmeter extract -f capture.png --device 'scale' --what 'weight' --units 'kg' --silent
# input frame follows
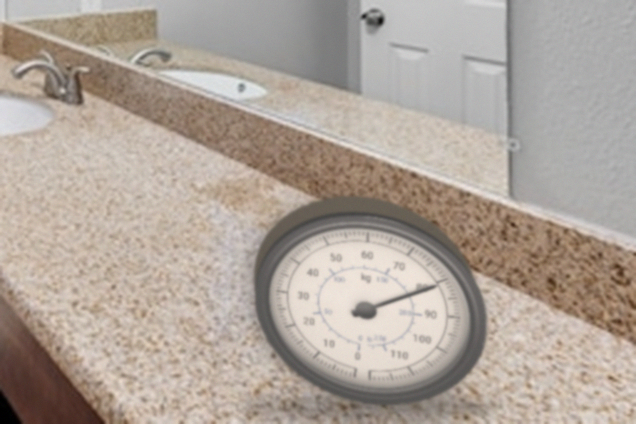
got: 80 kg
